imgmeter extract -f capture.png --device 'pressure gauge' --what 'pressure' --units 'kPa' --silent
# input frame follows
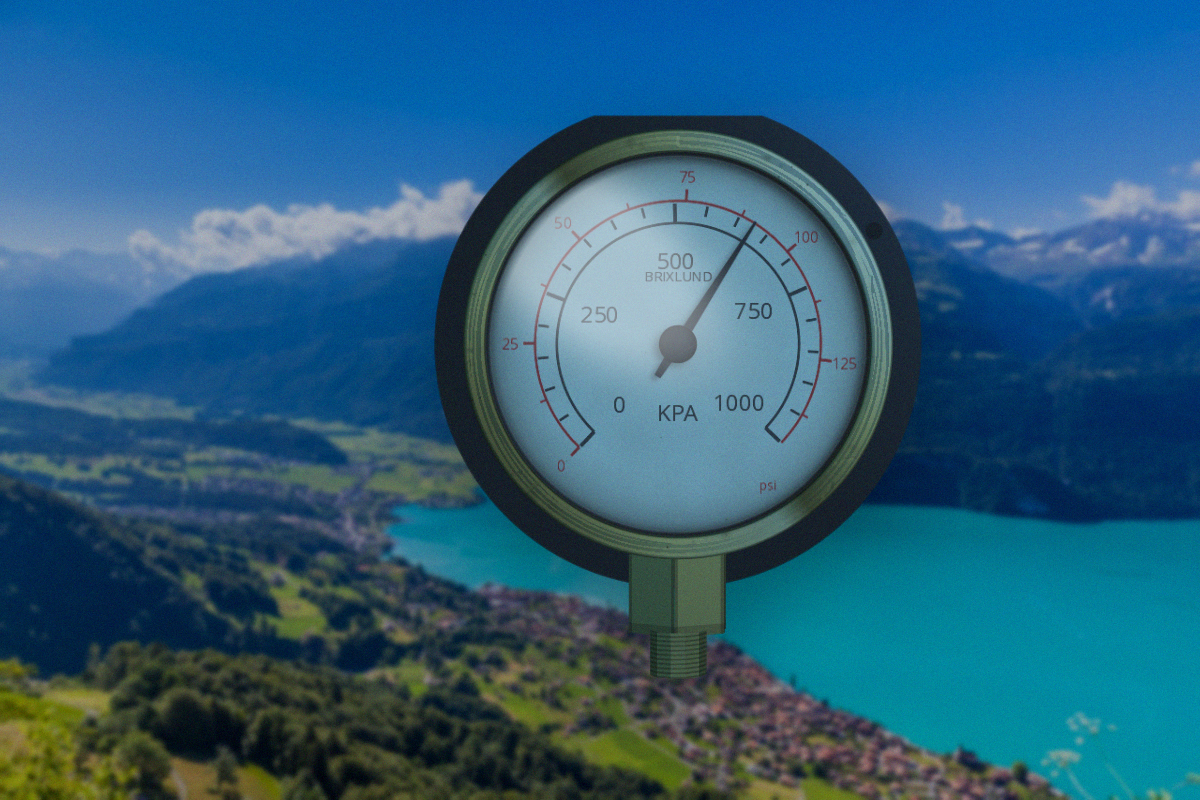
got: 625 kPa
